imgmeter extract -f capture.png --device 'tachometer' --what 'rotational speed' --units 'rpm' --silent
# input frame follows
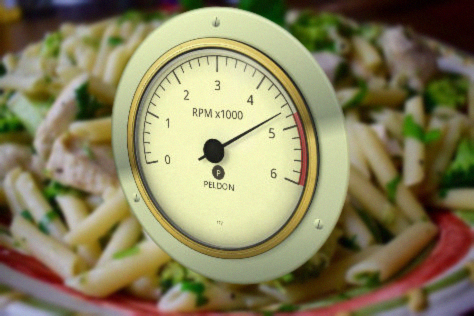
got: 4700 rpm
